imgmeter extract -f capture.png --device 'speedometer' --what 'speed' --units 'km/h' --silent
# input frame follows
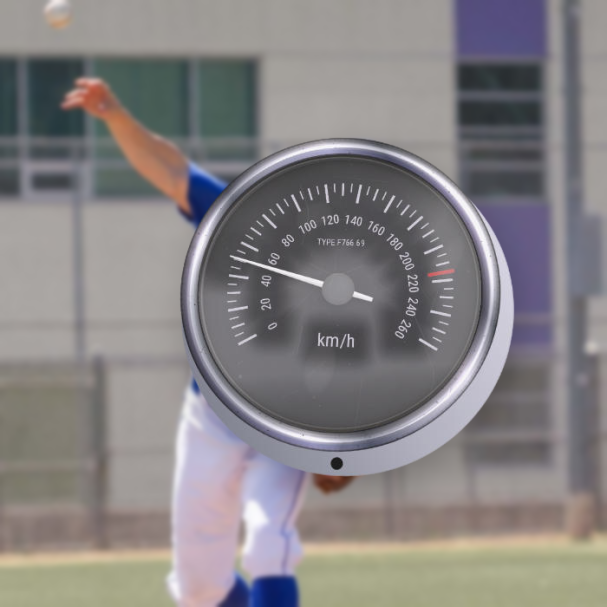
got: 50 km/h
